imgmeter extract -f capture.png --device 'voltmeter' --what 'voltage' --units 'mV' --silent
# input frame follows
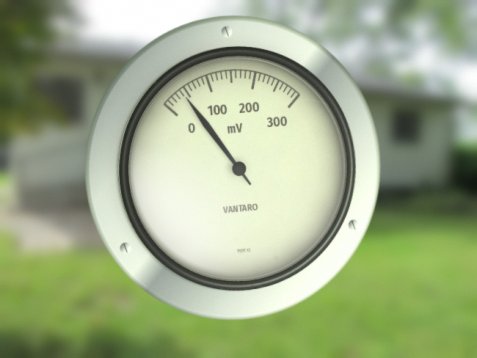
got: 40 mV
